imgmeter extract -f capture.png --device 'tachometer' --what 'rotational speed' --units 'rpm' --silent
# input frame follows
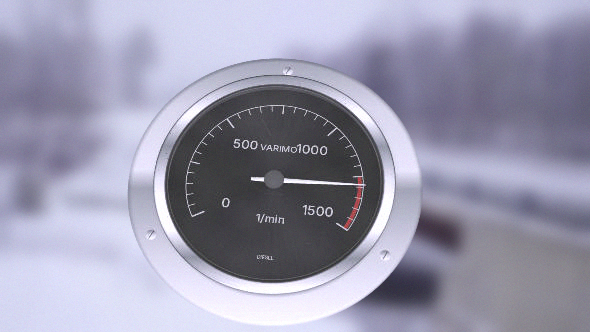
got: 1300 rpm
